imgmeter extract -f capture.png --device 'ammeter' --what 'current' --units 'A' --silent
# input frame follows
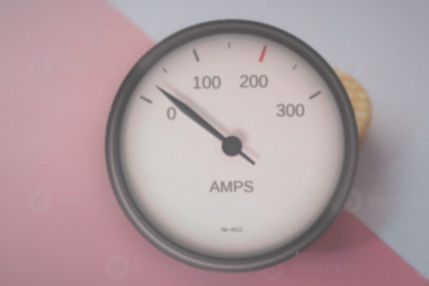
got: 25 A
